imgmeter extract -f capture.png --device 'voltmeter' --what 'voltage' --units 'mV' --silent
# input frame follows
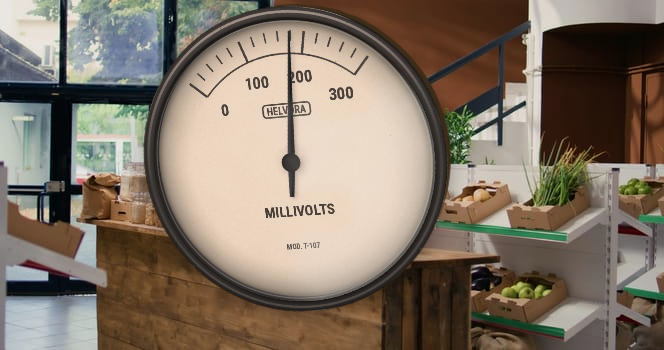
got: 180 mV
